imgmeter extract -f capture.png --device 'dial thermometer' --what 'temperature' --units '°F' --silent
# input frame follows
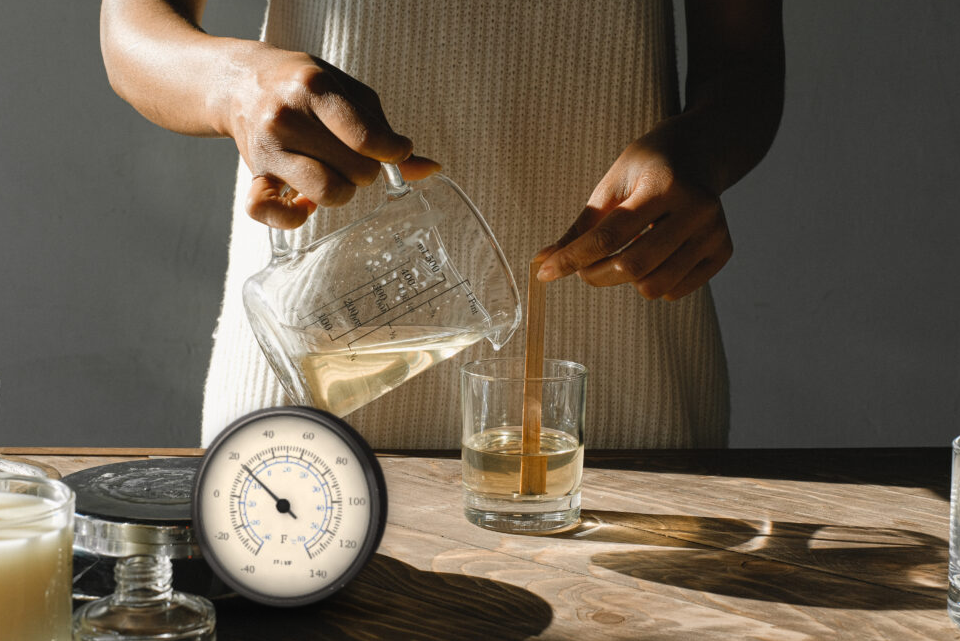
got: 20 °F
